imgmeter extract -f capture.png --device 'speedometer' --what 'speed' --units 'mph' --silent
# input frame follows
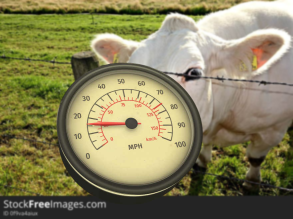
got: 15 mph
